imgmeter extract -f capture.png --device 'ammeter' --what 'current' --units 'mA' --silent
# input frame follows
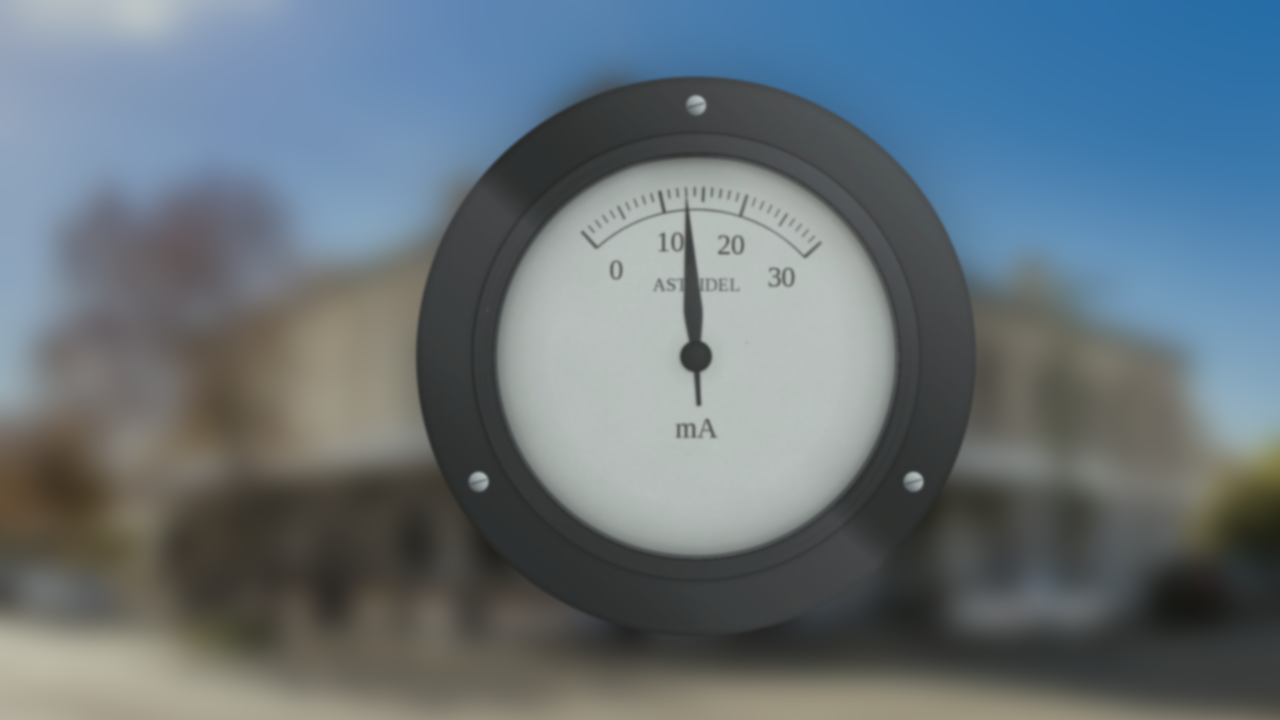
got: 13 mA
